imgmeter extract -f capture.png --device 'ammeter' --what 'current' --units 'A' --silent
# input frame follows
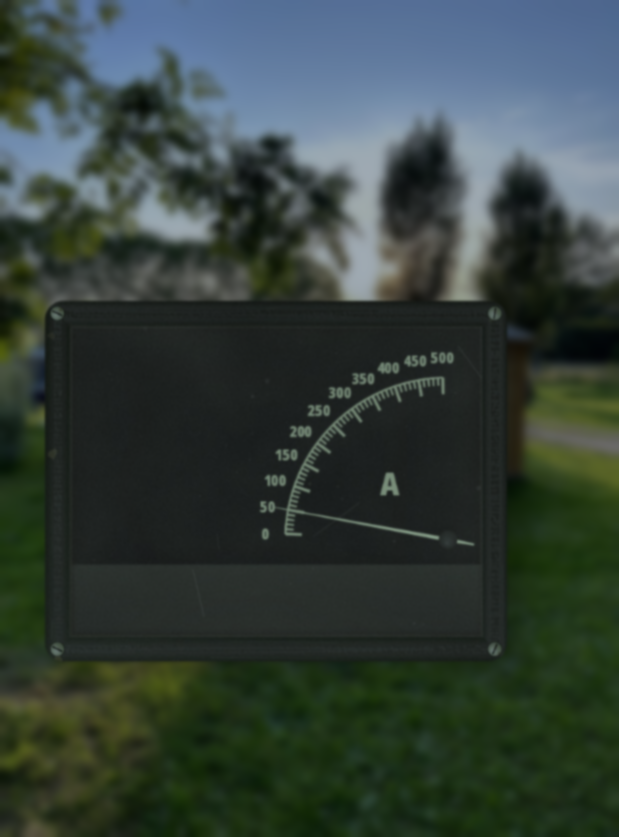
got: 50 A
